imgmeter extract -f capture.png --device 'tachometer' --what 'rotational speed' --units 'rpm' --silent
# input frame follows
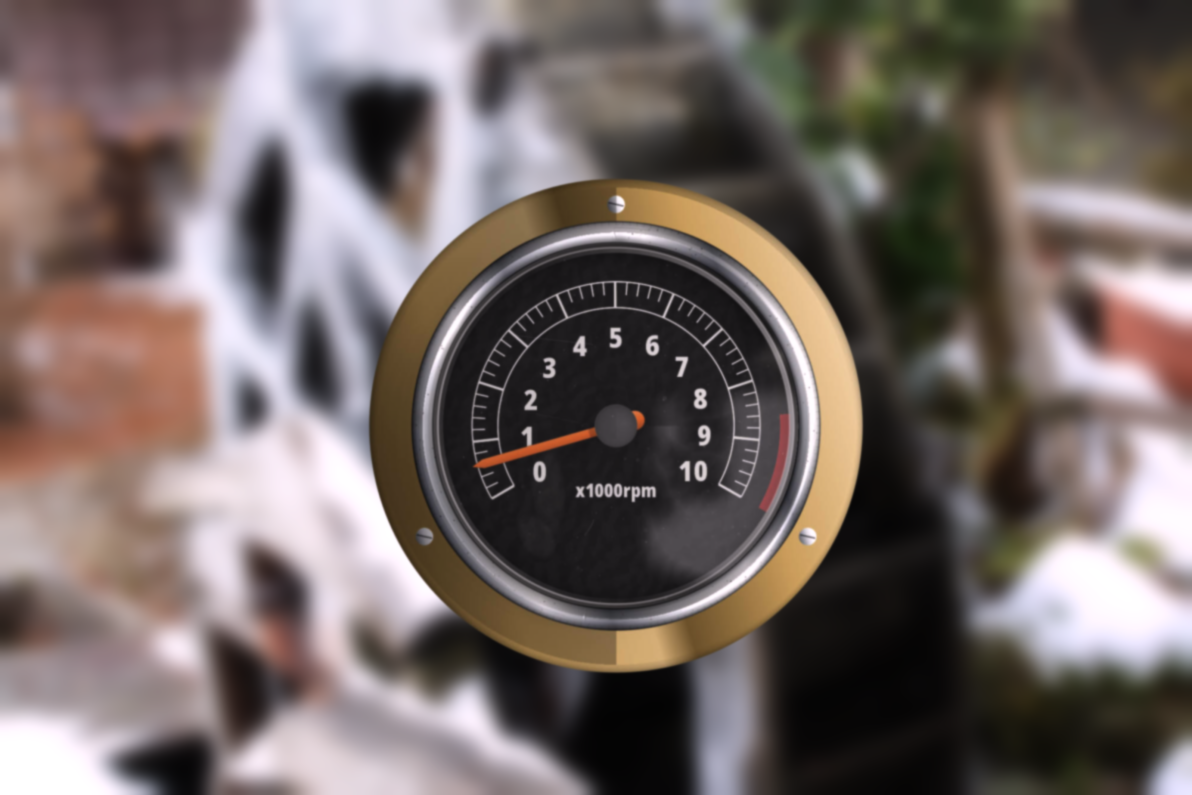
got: 600 rpm
